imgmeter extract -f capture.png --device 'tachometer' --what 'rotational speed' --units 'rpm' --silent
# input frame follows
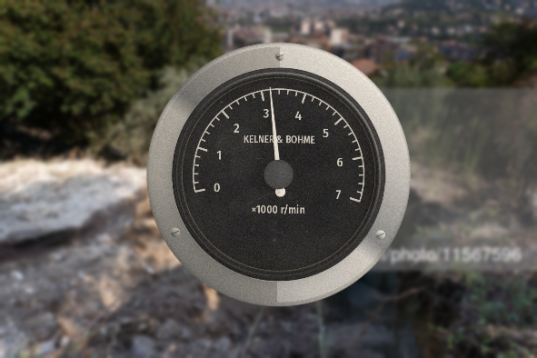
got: 3200 rpm
